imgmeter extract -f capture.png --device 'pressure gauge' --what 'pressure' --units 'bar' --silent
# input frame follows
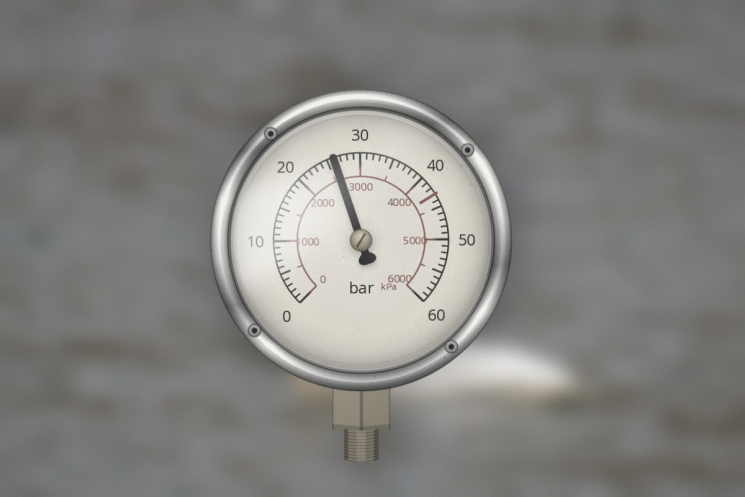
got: 26 bar
